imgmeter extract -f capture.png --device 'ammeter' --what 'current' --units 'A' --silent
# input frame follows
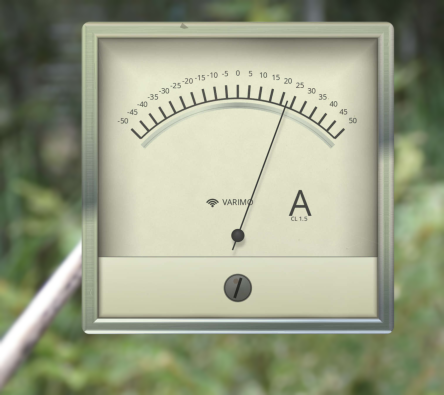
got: 22.5 A
